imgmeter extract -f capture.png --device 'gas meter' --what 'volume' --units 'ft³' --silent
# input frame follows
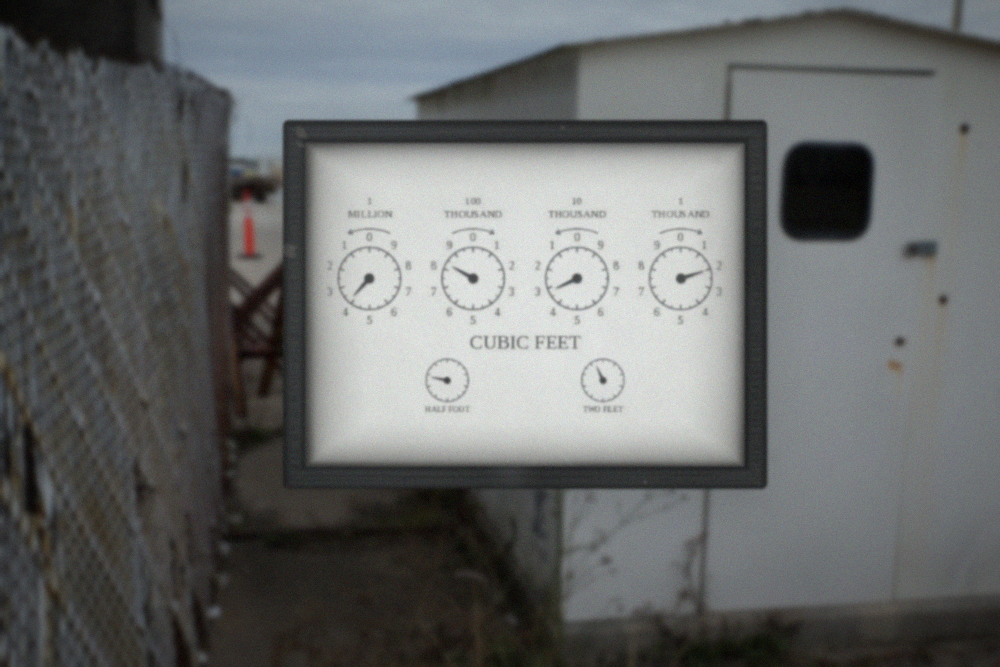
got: 383200 ft³
